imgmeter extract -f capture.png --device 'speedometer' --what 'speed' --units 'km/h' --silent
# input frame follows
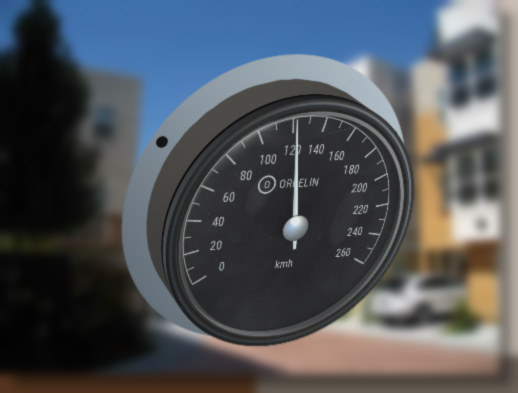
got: 120 km/h
